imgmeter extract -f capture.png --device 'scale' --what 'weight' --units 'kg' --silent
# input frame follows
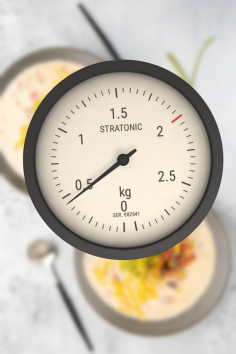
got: 0.45 kg
